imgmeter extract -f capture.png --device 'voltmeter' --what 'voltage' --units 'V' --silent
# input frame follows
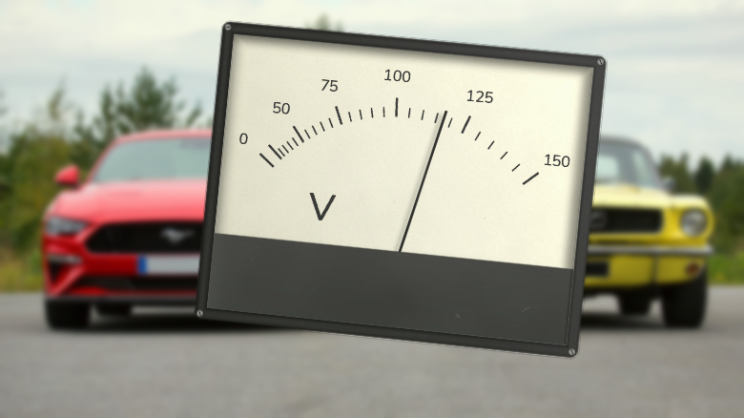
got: 117.5 V
